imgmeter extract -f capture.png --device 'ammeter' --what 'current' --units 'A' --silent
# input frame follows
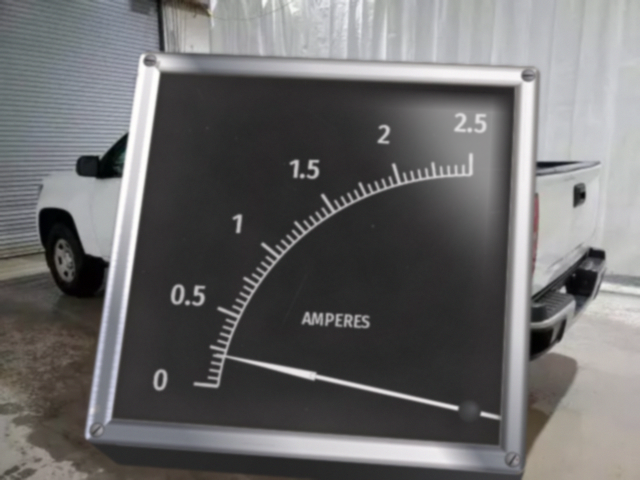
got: 0.2 A
